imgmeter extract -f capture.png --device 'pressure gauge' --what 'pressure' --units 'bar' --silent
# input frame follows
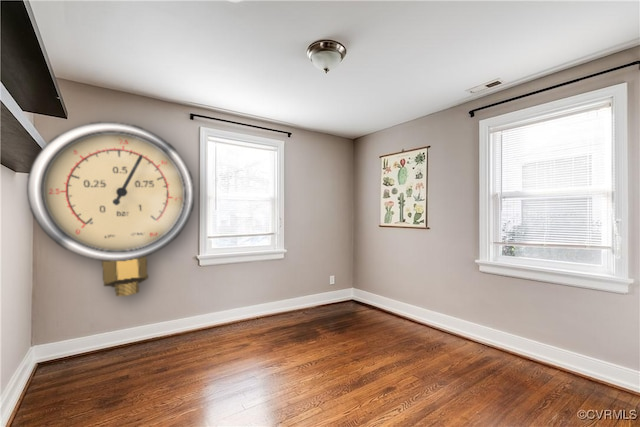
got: 0.6 bar
